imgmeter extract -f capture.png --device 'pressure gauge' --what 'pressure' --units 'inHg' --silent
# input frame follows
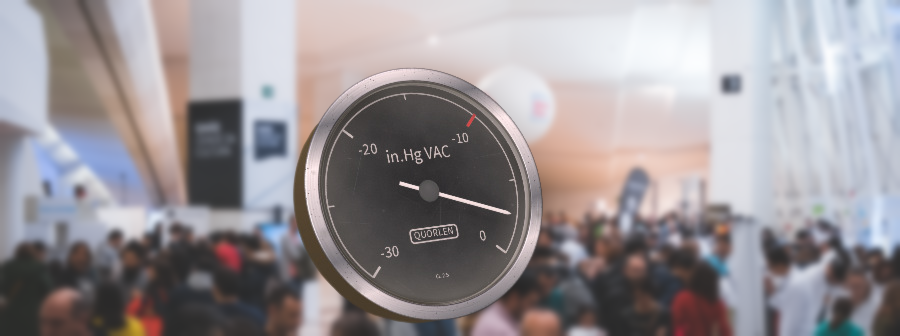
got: -2.5 inHg
